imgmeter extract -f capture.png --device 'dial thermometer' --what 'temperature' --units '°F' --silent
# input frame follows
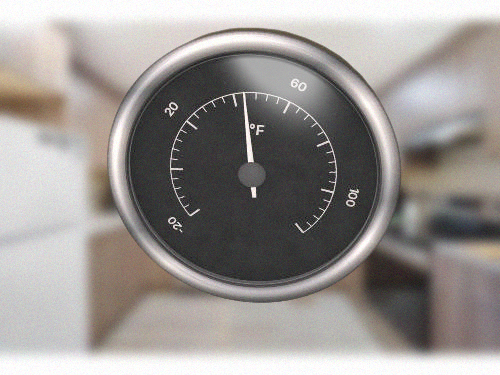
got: 44 °F
